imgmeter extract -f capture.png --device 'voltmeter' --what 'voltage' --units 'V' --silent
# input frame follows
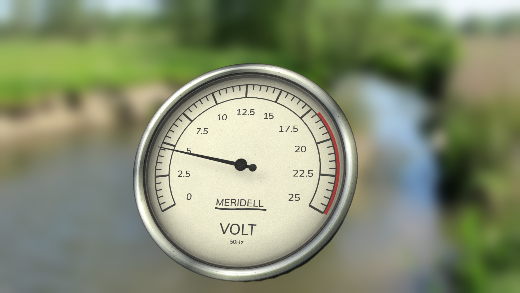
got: 4.5 V
